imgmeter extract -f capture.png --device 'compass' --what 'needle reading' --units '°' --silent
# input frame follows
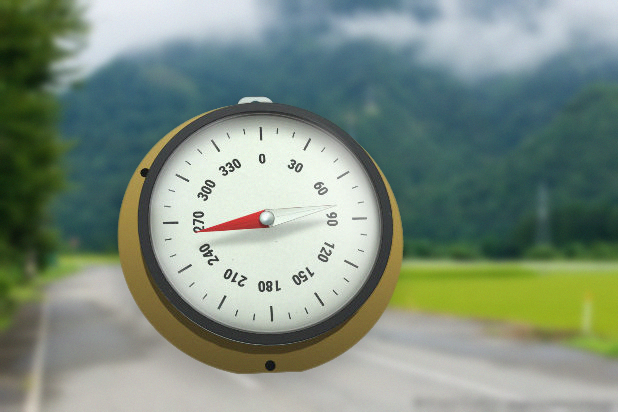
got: 260 °
